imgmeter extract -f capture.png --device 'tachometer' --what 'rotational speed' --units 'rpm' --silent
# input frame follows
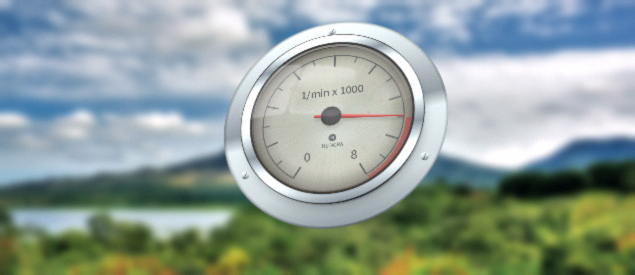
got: 6500 rpm
